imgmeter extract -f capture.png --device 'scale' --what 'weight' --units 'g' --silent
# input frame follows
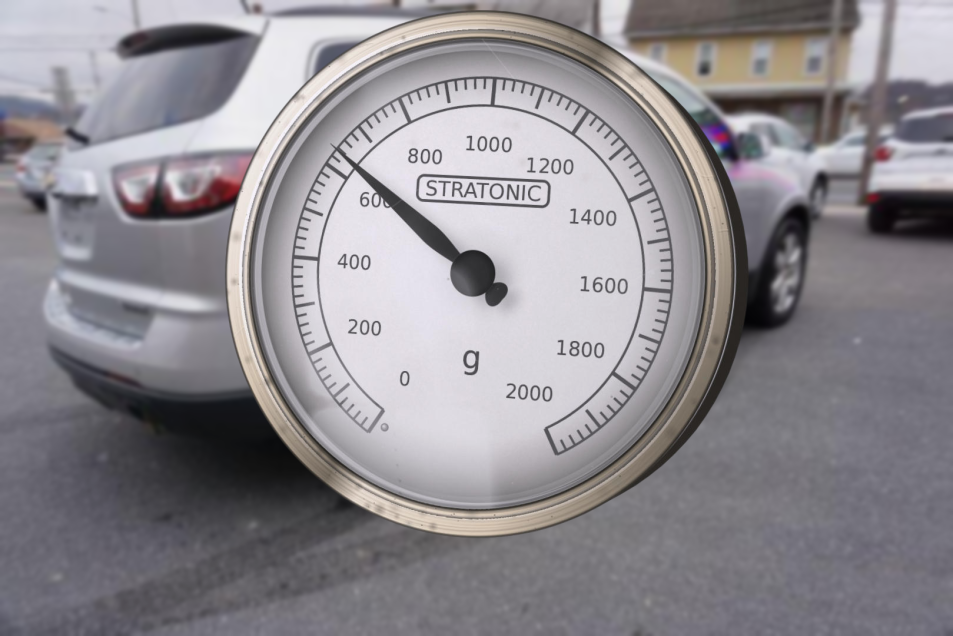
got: 640 g
